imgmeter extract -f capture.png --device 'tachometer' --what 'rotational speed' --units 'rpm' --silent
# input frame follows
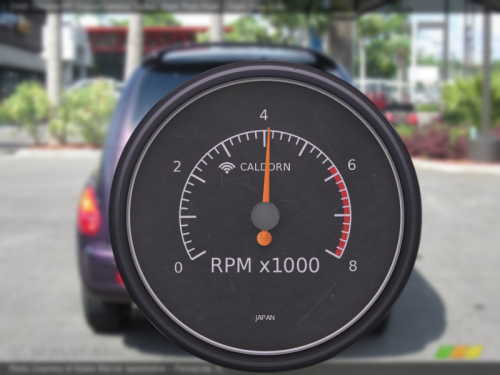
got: 4100 rpm
